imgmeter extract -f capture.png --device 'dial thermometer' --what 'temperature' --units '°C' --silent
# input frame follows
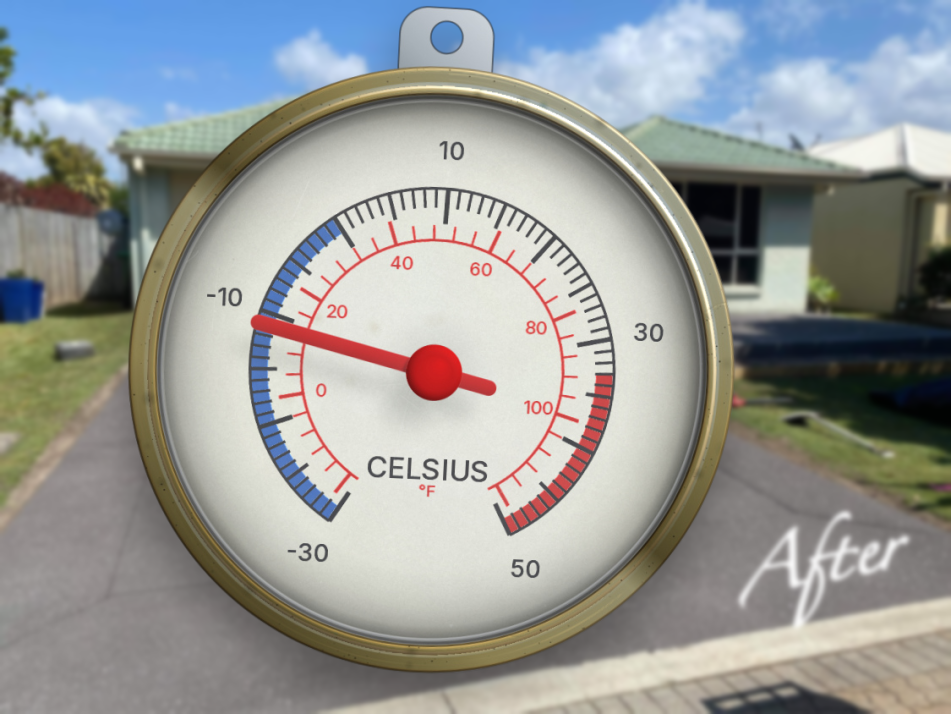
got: -11 °C
